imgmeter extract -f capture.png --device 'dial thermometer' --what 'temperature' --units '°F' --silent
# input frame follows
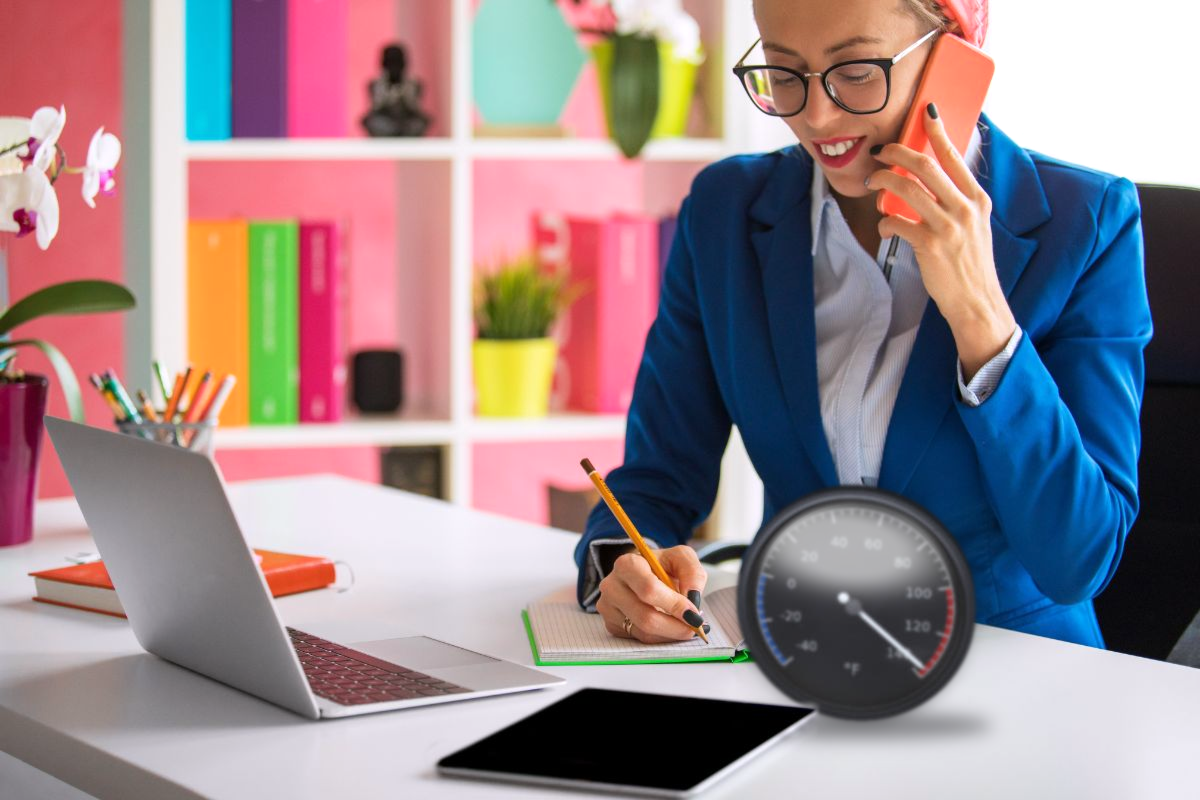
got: 136 °F
